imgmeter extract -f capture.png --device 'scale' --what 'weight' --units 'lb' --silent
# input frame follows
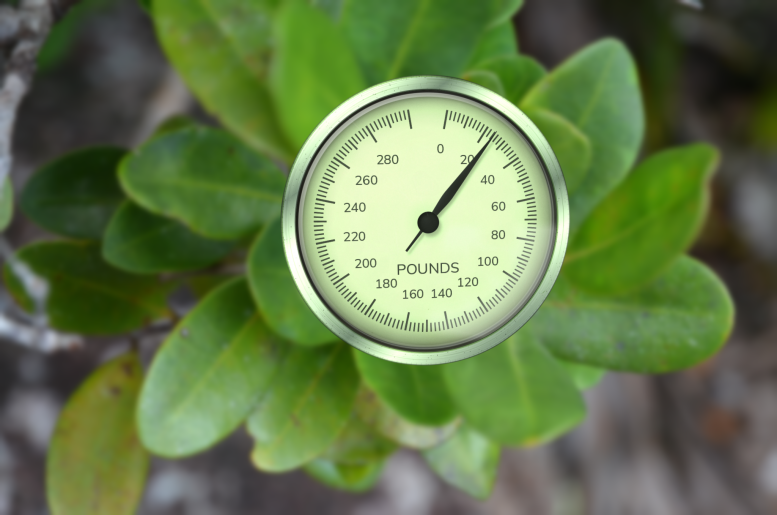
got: 24 lb
